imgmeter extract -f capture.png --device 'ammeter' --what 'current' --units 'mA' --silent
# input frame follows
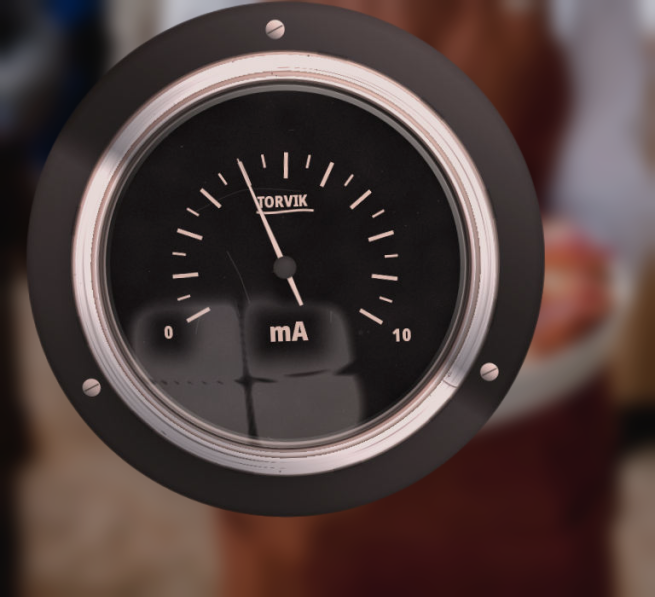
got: 4 mA
